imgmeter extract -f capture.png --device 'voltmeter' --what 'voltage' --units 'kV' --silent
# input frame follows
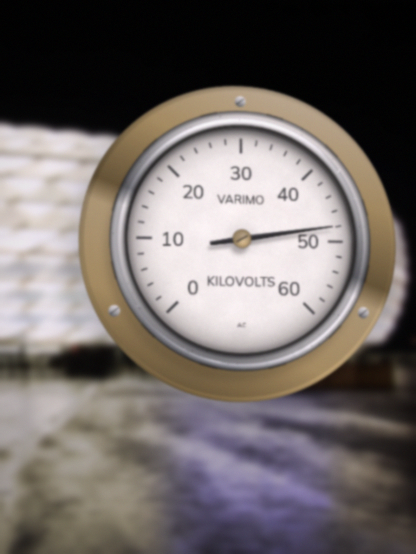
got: 48 kV
